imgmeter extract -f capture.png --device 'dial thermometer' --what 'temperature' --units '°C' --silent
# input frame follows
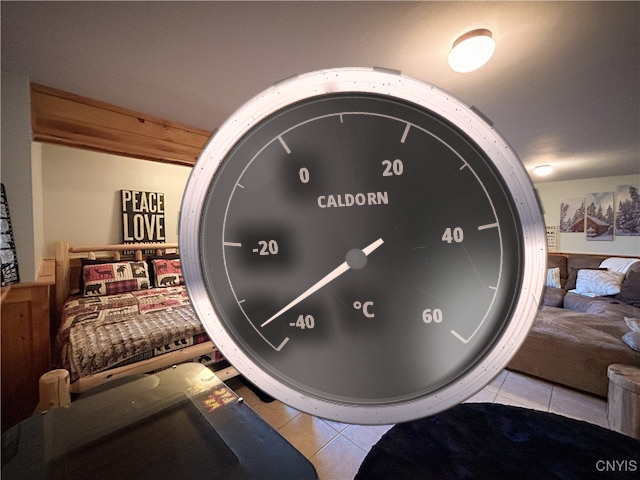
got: -35 °C
